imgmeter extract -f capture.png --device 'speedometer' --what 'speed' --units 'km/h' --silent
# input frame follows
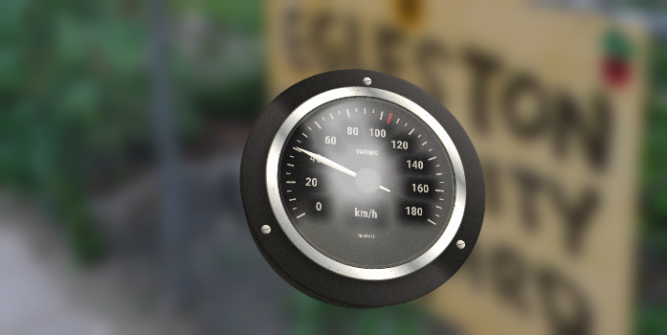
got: 40 km/h
